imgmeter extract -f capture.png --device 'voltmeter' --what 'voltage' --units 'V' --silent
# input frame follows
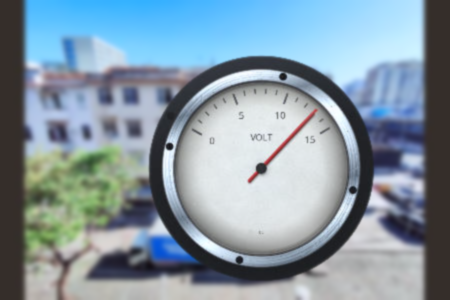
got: 13 V
